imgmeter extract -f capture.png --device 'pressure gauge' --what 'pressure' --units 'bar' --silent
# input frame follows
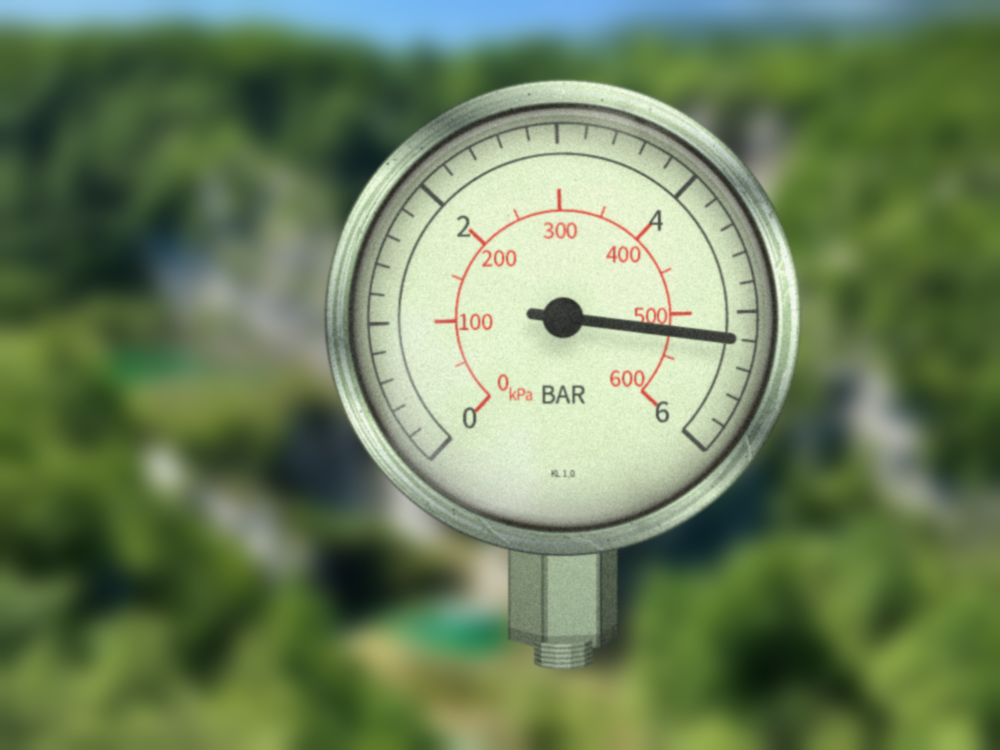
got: 5.2 bar
